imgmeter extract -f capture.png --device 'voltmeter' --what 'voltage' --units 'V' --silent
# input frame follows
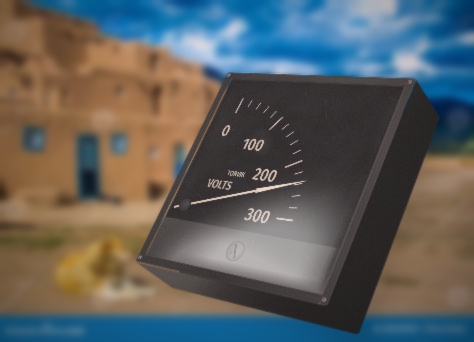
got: 240 V
